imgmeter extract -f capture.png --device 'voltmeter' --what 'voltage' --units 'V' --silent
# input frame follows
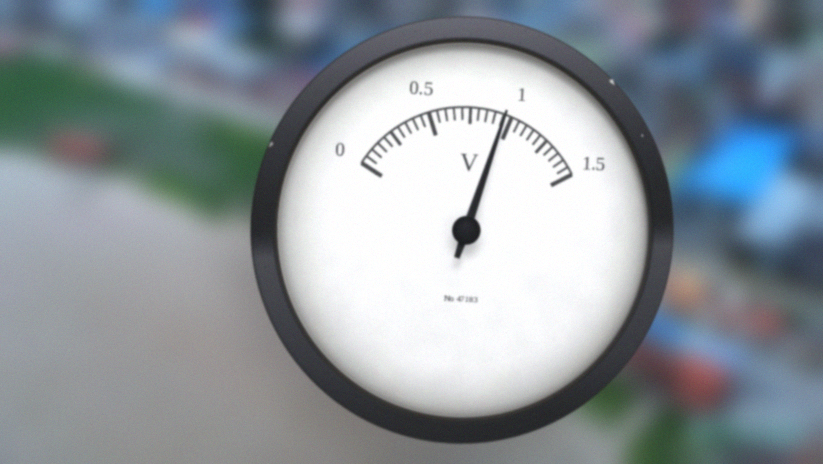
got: 0.95 V
